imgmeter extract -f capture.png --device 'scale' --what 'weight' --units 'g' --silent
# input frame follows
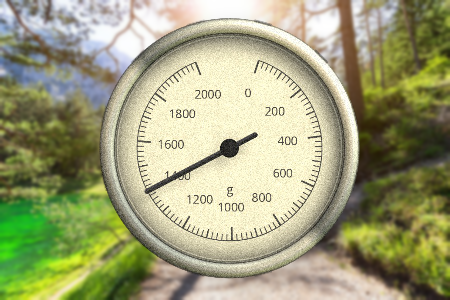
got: 1400 g
